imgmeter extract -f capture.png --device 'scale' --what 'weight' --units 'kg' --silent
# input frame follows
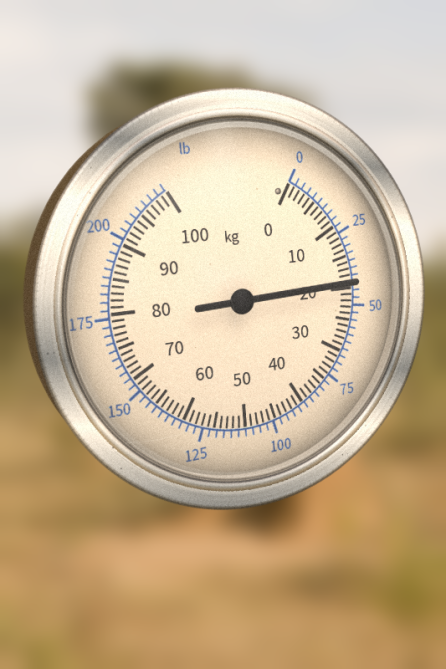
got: 19 kg
